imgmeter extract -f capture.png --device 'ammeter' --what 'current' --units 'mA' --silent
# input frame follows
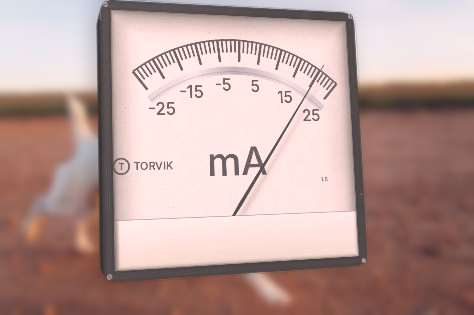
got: 20 mA
